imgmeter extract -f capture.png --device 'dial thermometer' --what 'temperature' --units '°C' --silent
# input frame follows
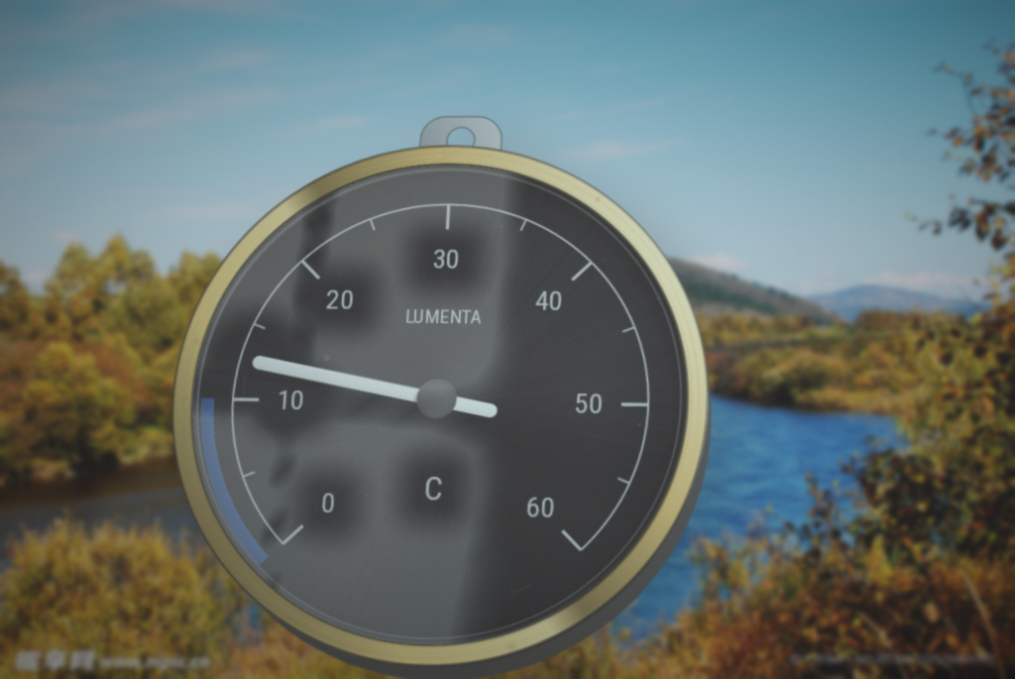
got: 12.5 °C
